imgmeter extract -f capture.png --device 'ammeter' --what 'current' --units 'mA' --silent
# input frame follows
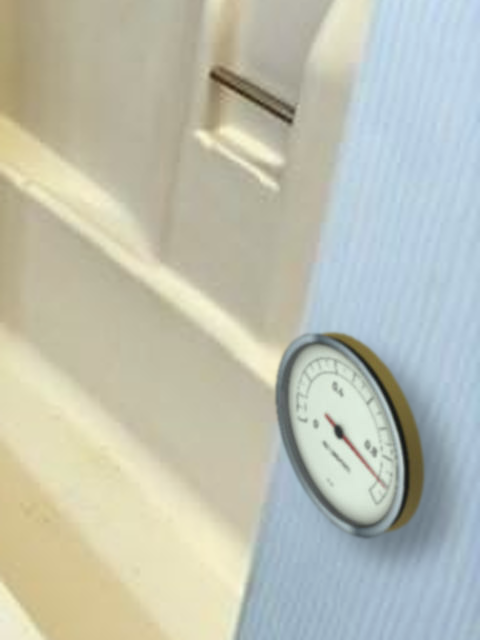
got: 0.9 mA
